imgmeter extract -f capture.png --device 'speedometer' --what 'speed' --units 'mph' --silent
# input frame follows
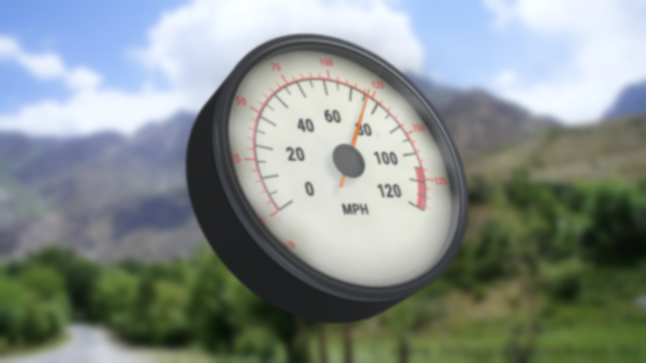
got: 75 mph
